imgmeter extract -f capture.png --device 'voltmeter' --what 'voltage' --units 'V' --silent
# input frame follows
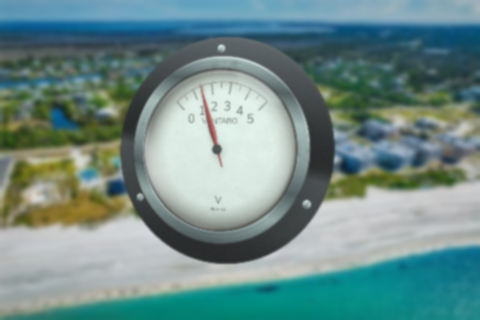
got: 1.5 V
